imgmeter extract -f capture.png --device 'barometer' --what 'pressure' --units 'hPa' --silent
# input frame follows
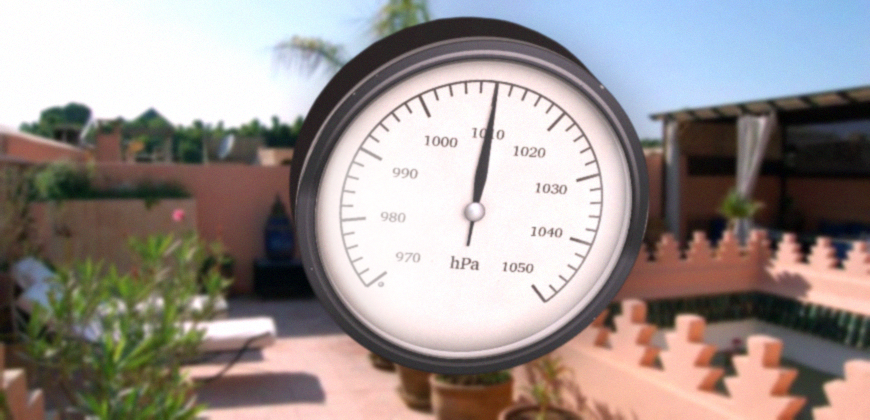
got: 1010 hPa
